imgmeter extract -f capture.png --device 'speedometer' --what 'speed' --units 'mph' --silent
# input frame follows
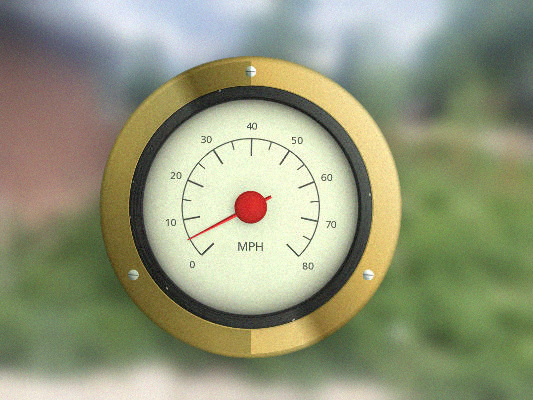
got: 5 mph
